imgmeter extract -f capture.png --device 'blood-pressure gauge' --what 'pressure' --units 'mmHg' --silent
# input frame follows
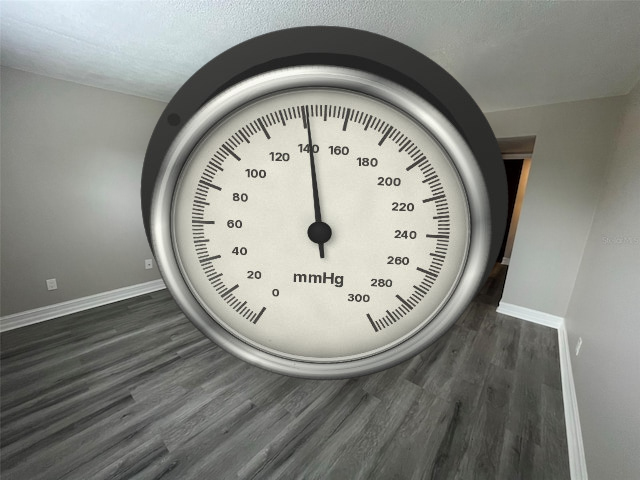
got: 142 mmHg
